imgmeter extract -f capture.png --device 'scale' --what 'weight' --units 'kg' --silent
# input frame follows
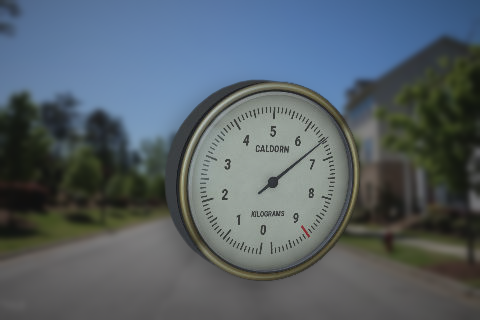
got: 6.5 kg
